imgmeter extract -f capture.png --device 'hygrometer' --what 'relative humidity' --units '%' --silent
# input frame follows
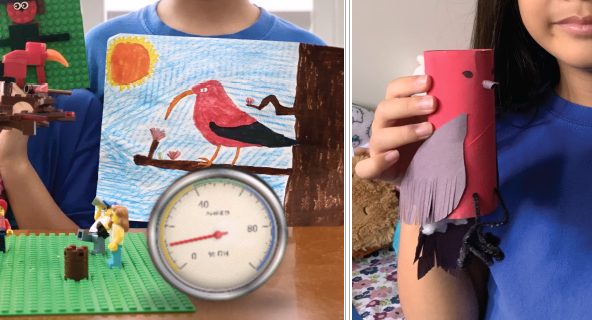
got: 12 %
